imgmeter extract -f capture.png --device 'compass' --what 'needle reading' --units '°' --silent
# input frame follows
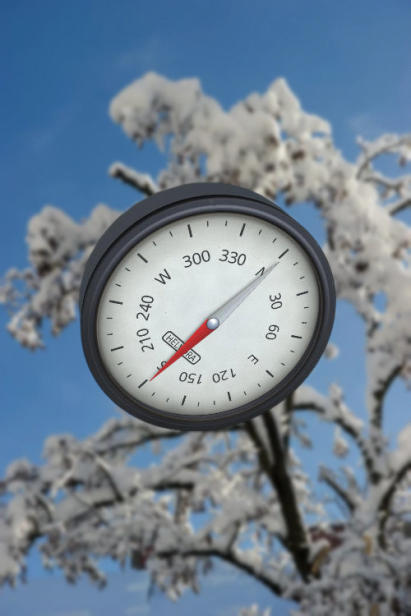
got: 180 °
